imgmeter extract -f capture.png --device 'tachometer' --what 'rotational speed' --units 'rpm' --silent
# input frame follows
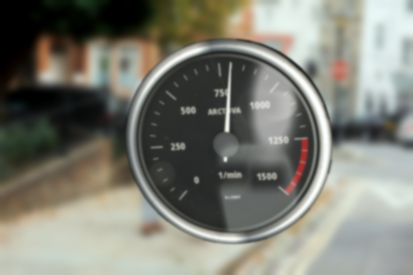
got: 800 rpm
